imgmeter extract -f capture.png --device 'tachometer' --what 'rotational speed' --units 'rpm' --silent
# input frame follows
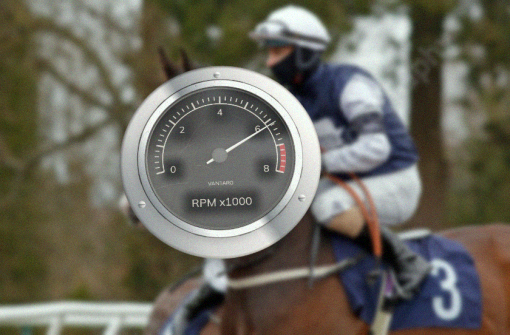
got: 6200 rpm
